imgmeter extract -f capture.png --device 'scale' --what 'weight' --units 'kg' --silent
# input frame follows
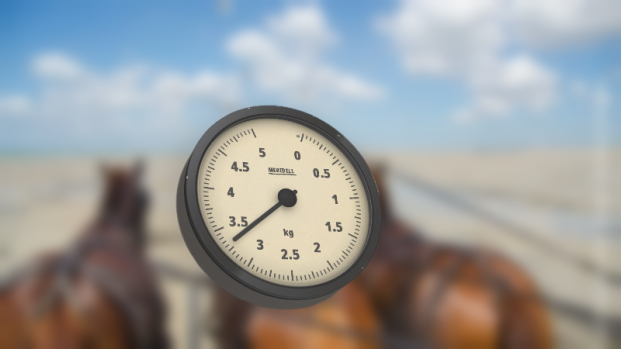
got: 3.3 kg
